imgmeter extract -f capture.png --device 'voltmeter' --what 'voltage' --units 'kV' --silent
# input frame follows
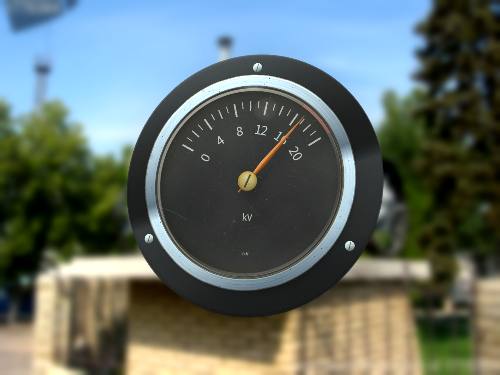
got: 17 kV
